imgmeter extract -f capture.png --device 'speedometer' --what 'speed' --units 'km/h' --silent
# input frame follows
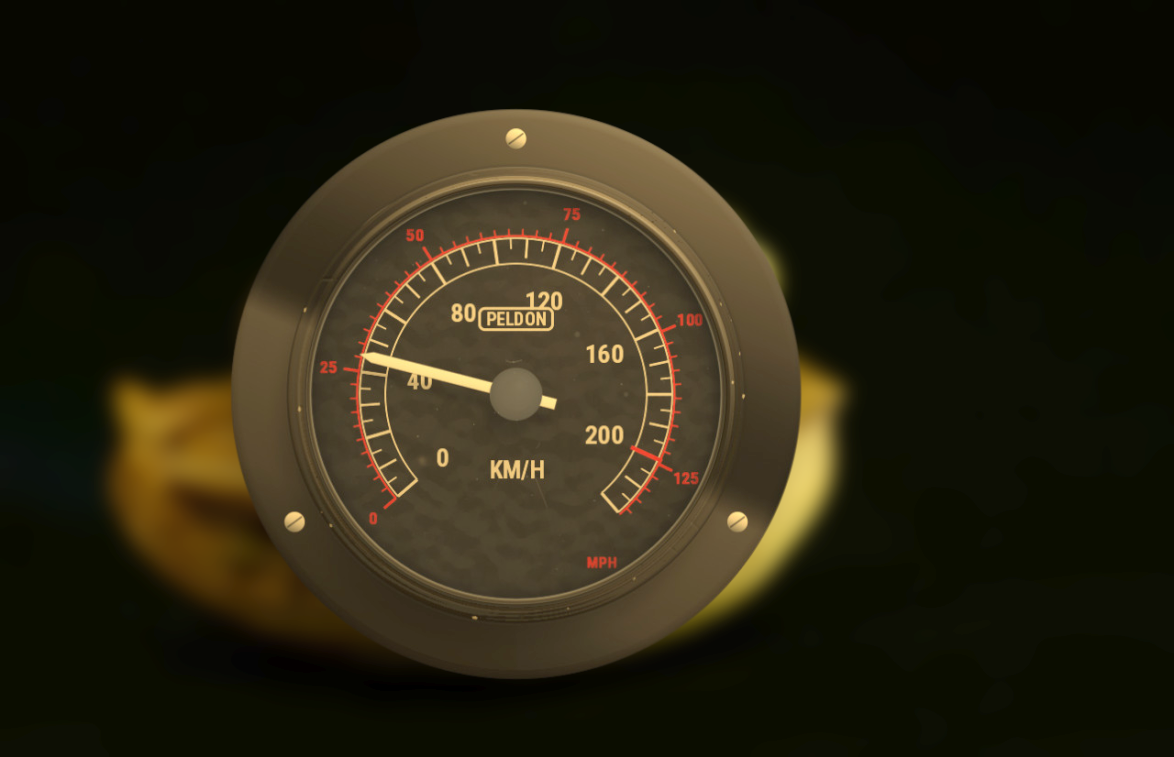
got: 45 km/h
